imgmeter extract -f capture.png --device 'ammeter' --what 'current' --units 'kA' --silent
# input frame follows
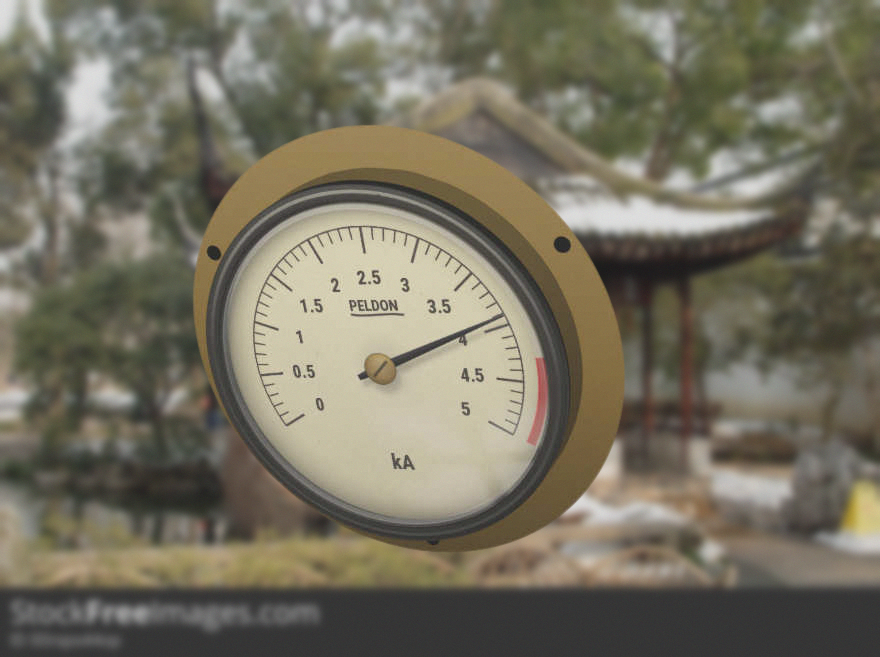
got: 3.9 kA
